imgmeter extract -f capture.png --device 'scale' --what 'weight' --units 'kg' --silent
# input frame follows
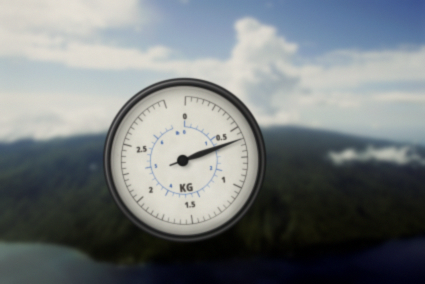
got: 0.6 kg
